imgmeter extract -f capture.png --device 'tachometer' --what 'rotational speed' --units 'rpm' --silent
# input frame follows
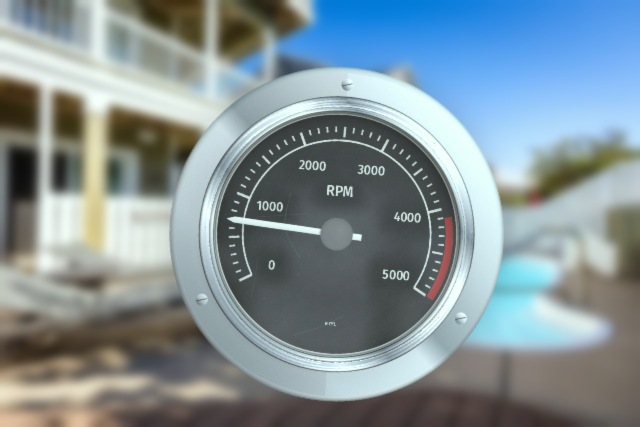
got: 700 rpm
